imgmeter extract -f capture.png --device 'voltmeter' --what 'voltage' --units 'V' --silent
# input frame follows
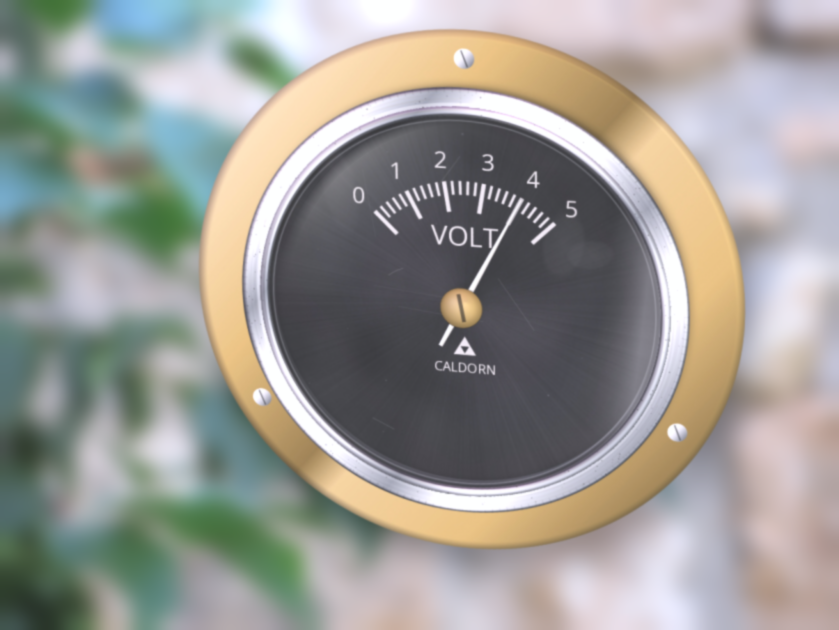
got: 4 V
